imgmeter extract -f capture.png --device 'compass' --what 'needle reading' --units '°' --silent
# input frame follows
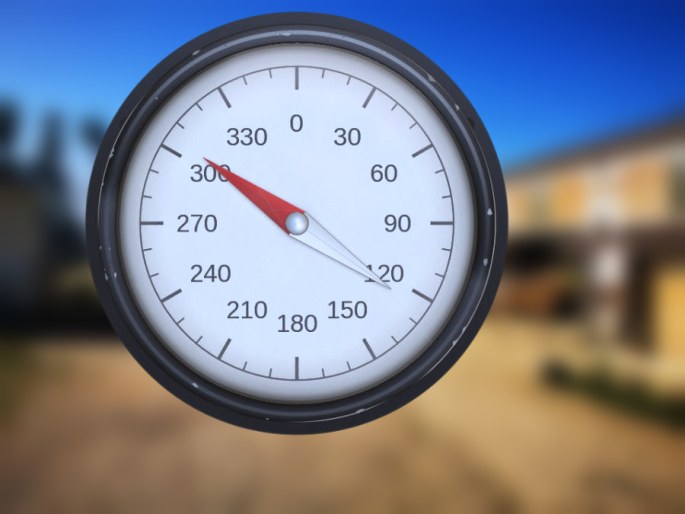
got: 305 °
